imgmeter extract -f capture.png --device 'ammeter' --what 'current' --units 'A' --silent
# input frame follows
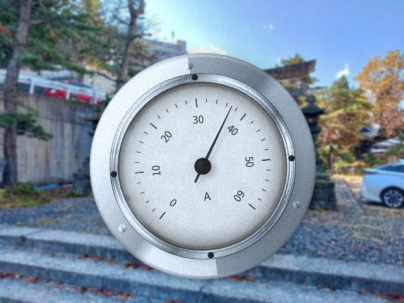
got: 37 A
